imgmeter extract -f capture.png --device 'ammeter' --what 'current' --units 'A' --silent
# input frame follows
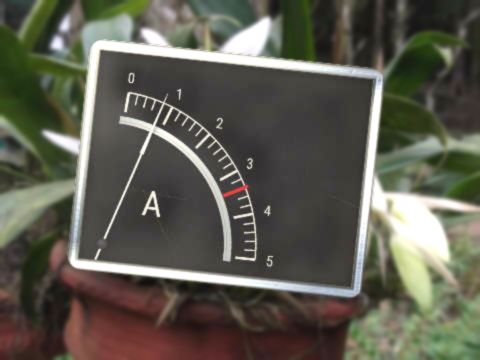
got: 0.8 A
